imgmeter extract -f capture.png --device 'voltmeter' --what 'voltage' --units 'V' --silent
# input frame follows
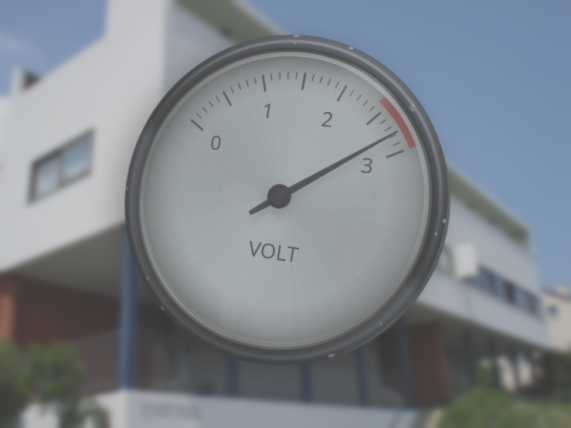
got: 2.8 V
